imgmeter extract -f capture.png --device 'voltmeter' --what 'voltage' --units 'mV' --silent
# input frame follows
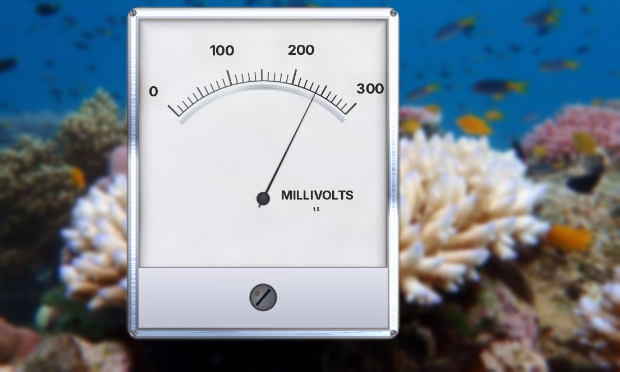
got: 240 mV
